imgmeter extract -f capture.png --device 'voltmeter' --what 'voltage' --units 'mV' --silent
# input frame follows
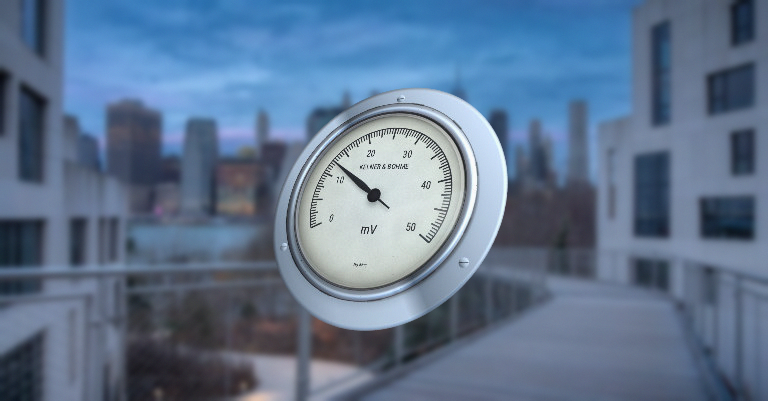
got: 12.5 mV
